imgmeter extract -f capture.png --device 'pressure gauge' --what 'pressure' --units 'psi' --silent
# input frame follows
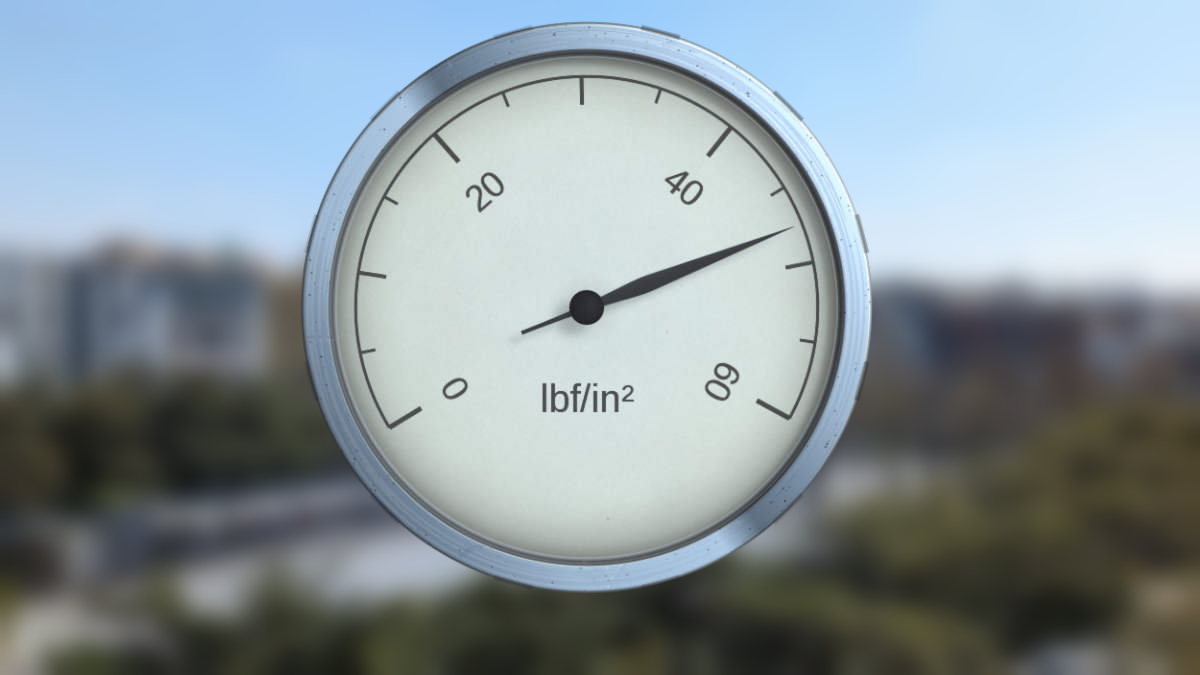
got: 47.5 psi
